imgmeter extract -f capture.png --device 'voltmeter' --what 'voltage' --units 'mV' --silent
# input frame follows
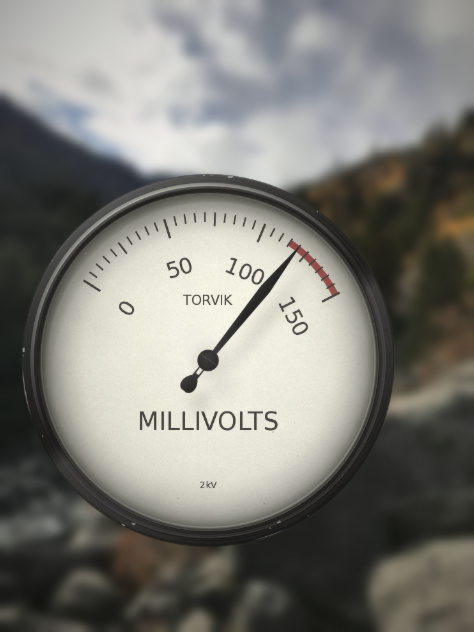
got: 120 mV
